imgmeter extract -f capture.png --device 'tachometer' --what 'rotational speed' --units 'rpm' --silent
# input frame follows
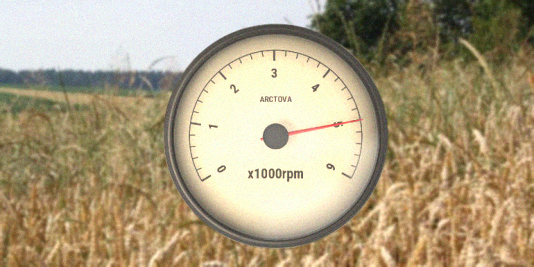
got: 5000 rpm
